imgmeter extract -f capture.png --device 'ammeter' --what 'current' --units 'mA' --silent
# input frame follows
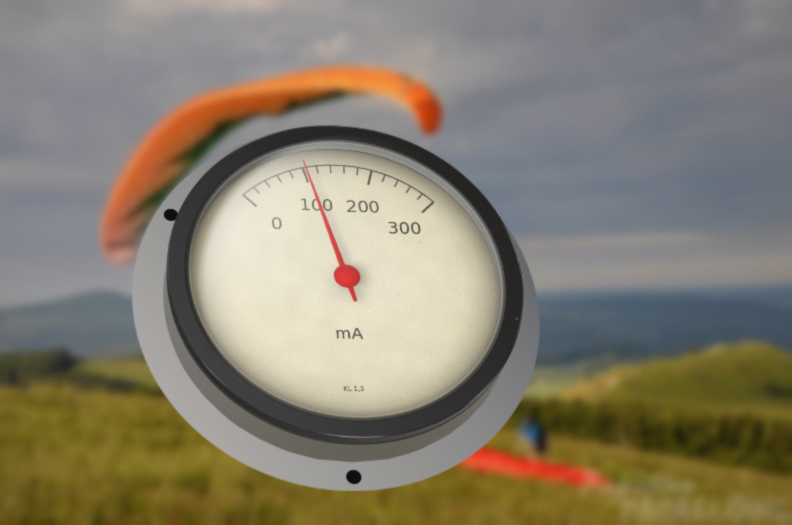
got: 100 mA
